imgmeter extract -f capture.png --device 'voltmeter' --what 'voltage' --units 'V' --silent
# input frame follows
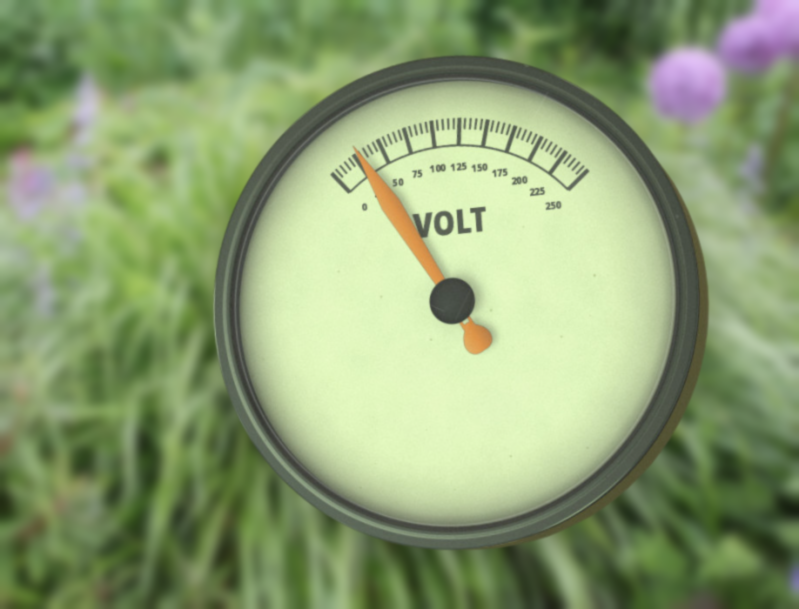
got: 30 V
